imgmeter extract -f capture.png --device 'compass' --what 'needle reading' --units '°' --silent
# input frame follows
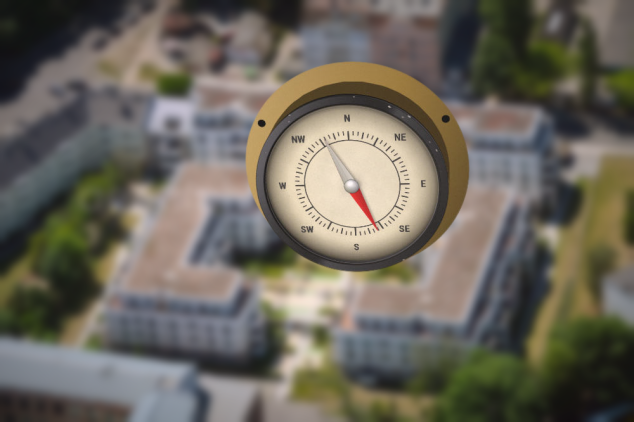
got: 155 °
